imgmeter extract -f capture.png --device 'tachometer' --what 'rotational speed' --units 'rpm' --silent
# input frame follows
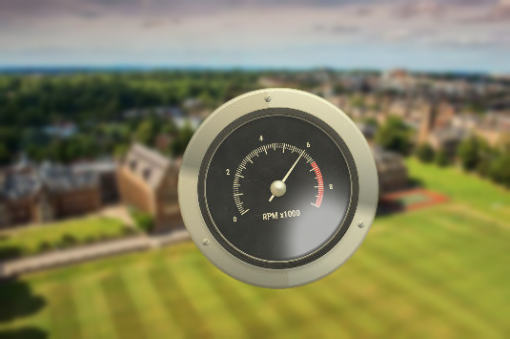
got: 6000 rpm
